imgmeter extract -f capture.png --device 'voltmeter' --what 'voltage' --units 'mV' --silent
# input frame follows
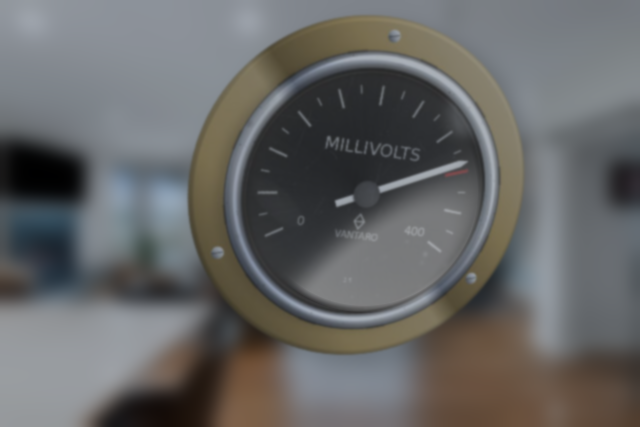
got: 310 mV
